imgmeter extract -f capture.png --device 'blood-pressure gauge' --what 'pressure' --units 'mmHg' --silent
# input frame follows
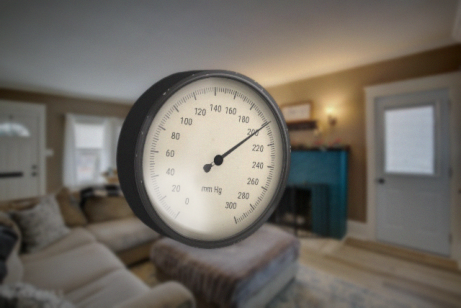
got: 200 mmHg
